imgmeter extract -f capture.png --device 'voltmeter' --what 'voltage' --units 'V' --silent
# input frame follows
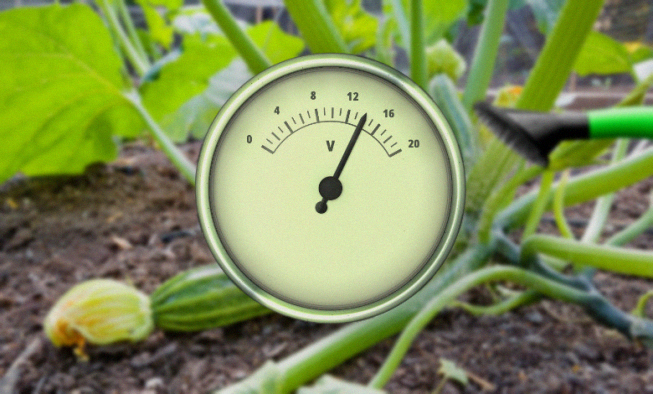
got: 14 V
